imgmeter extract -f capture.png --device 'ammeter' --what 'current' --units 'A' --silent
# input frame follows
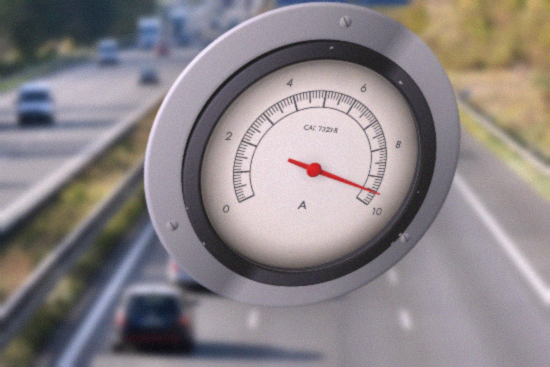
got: 9.5 A
